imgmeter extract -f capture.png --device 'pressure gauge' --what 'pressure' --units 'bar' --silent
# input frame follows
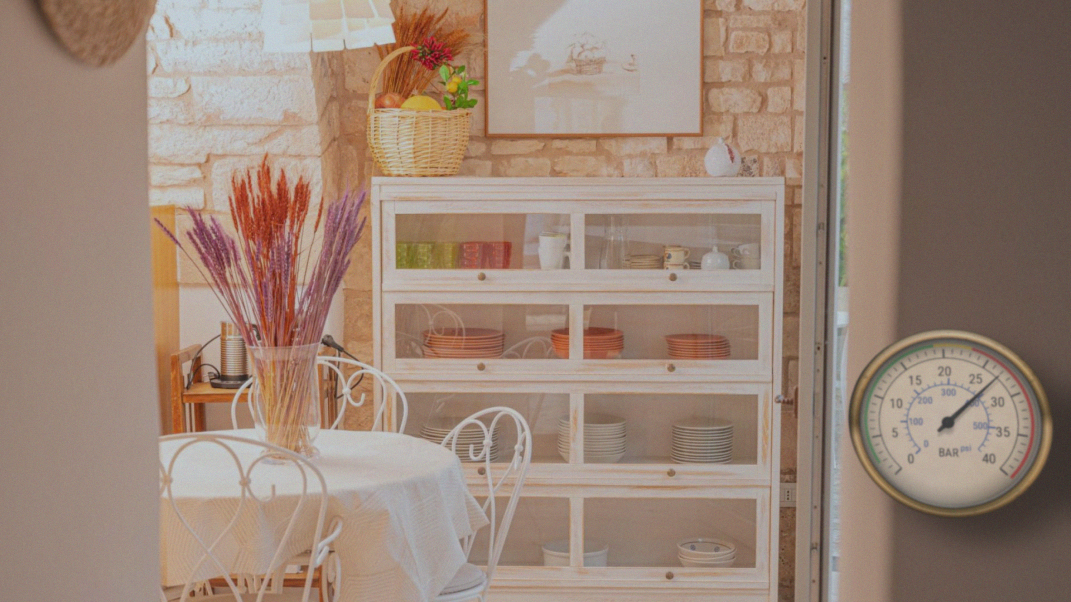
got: 27 bar
